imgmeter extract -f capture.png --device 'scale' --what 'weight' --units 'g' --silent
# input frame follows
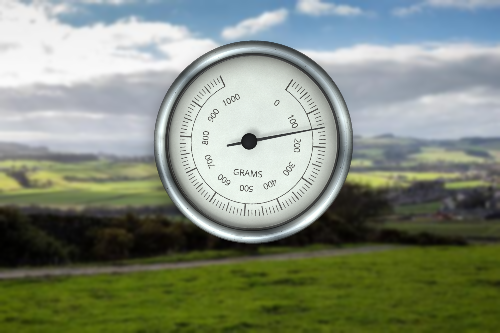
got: 150 g
